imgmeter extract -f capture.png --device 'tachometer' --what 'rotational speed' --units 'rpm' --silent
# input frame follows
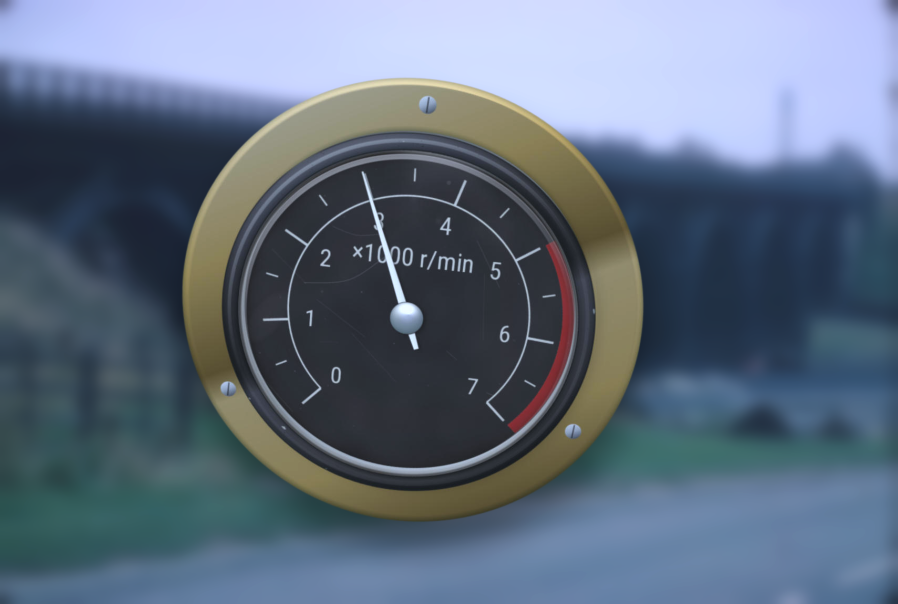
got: 3000 rpm
